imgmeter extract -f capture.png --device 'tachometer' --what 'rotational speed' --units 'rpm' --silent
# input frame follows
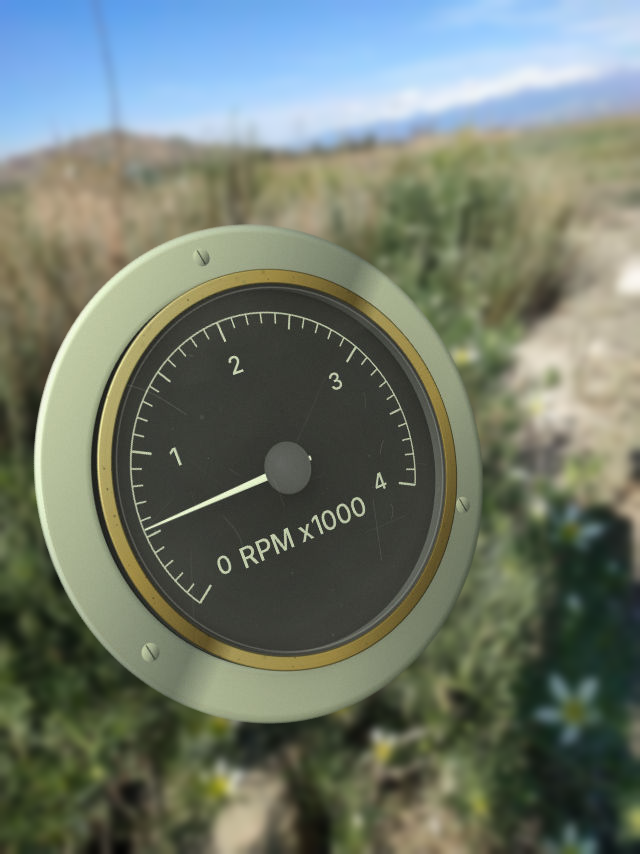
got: 550 rpm
